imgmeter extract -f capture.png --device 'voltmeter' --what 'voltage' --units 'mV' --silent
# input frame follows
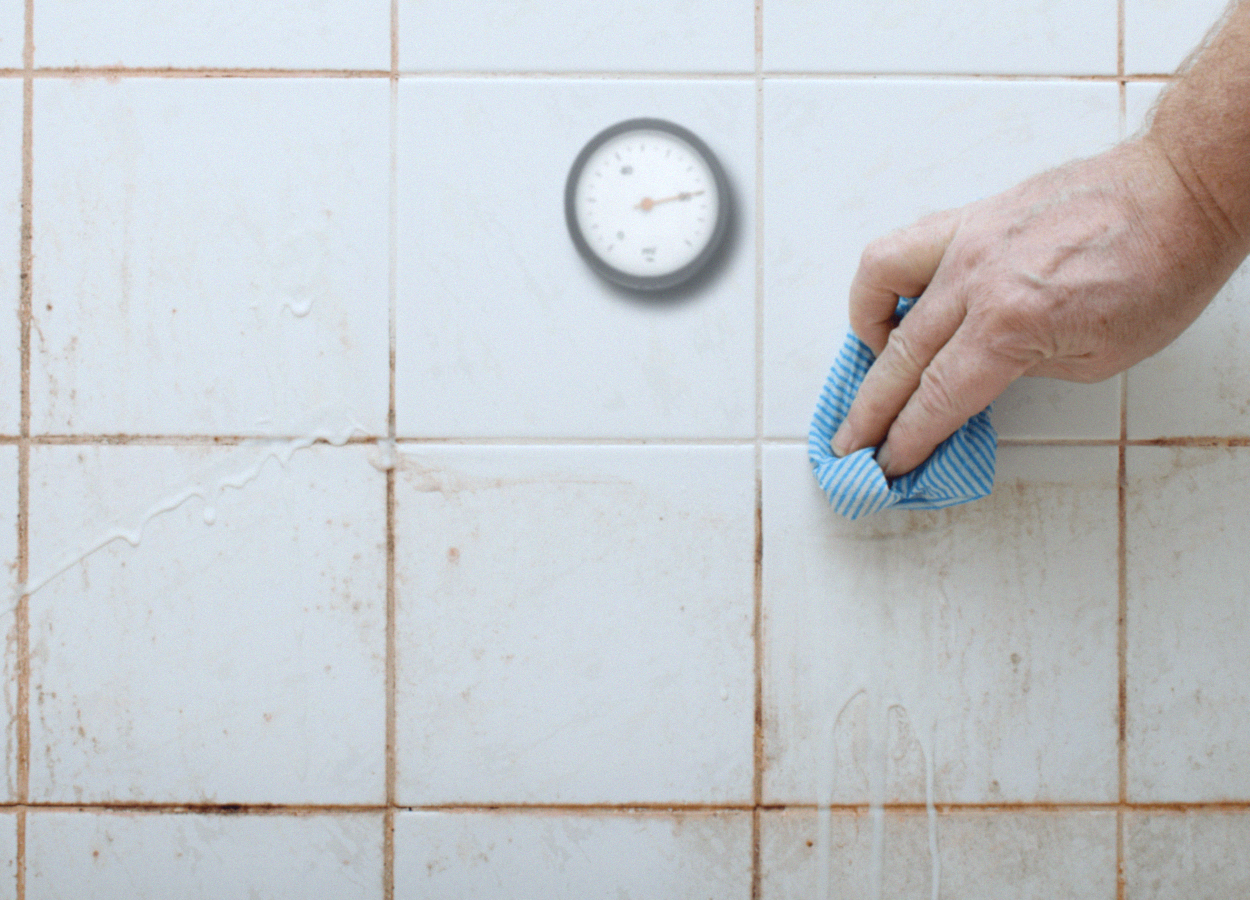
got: 80 mV
